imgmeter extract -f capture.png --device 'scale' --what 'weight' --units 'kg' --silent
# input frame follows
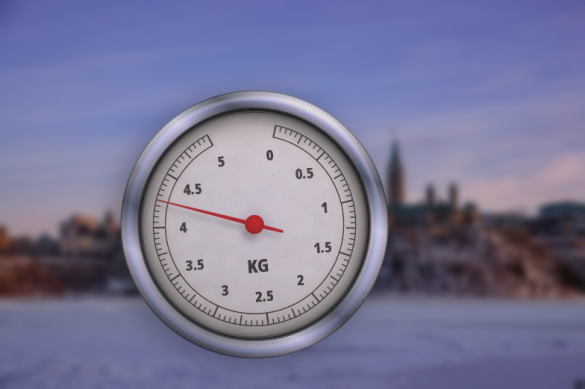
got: 4.25 kg
